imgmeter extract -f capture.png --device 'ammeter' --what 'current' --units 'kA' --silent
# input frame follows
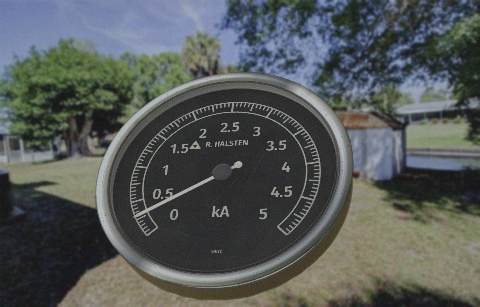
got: 0.25 kA
